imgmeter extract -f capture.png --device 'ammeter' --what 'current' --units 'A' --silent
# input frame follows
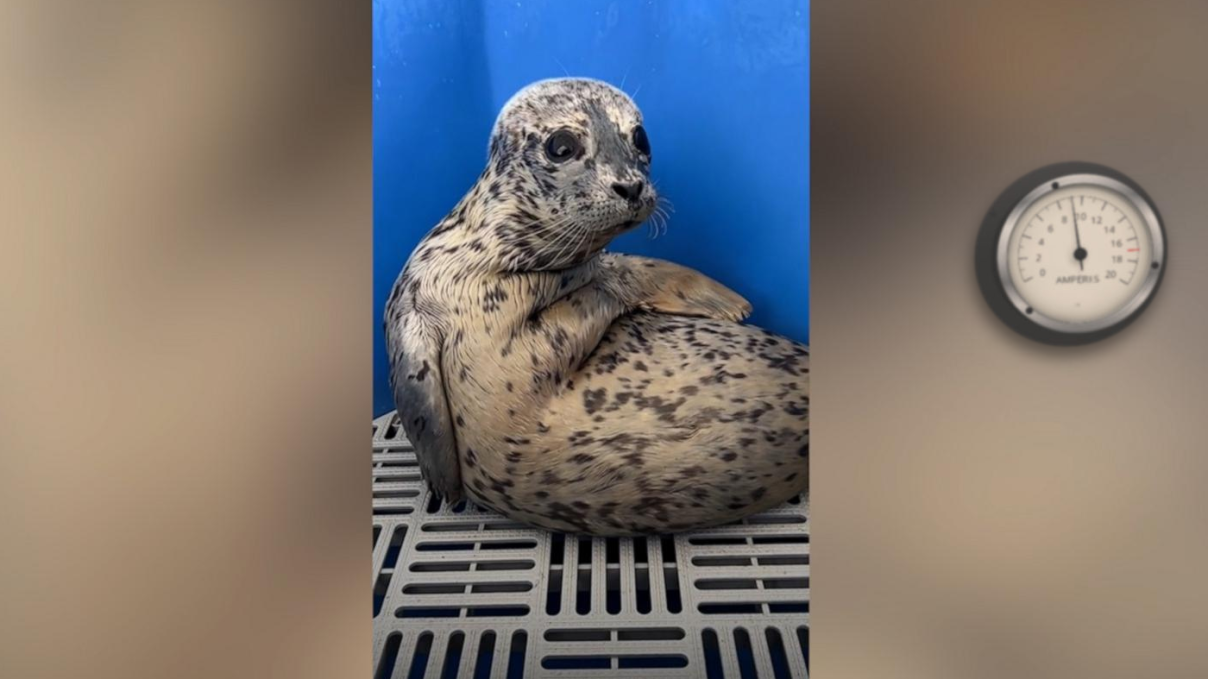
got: 9 A
